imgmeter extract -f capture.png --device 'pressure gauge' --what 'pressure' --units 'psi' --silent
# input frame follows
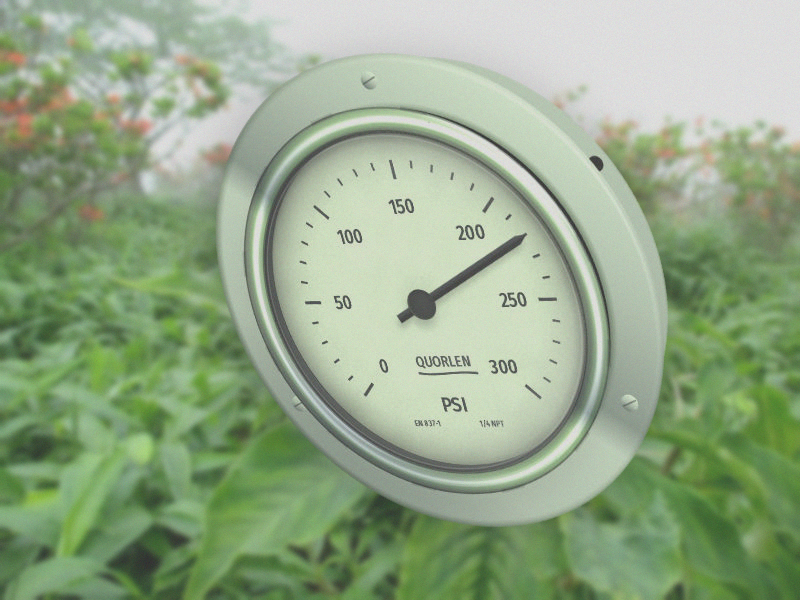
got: 220 psi
